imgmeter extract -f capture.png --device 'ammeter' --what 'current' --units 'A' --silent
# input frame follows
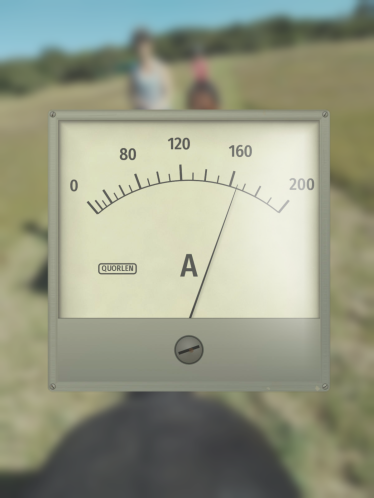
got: 165 A
